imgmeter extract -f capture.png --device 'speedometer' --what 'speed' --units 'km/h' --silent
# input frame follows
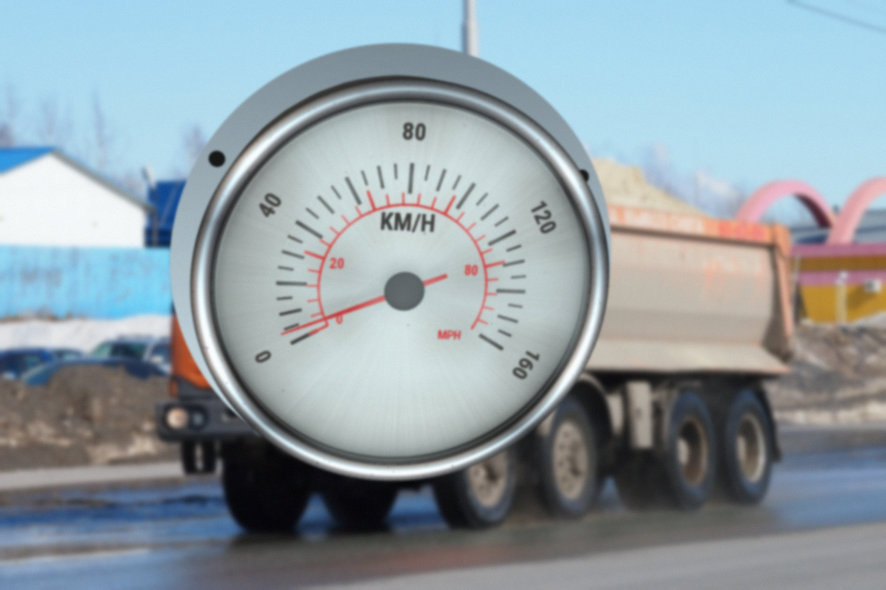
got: 5 km/h
